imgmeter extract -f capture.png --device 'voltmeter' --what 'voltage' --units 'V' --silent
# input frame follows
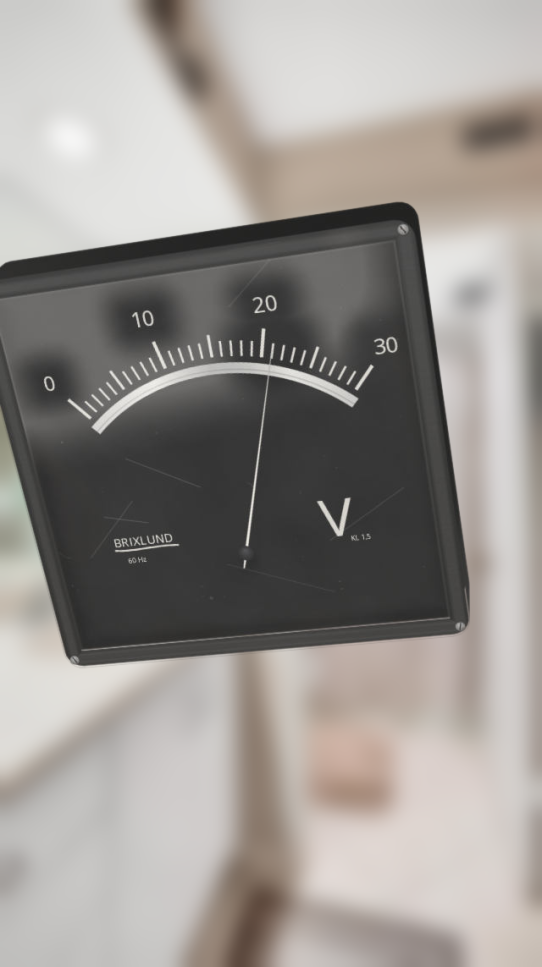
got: 21 V
